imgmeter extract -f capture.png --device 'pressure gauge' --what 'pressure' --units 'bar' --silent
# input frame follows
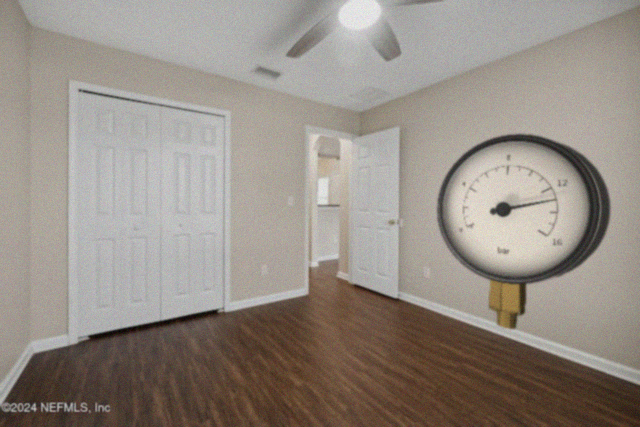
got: 13 bar
